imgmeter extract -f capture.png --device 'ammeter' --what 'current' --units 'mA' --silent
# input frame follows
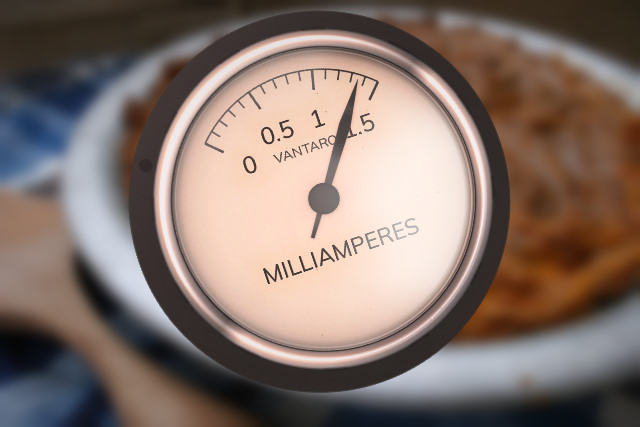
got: 1.35 mA
